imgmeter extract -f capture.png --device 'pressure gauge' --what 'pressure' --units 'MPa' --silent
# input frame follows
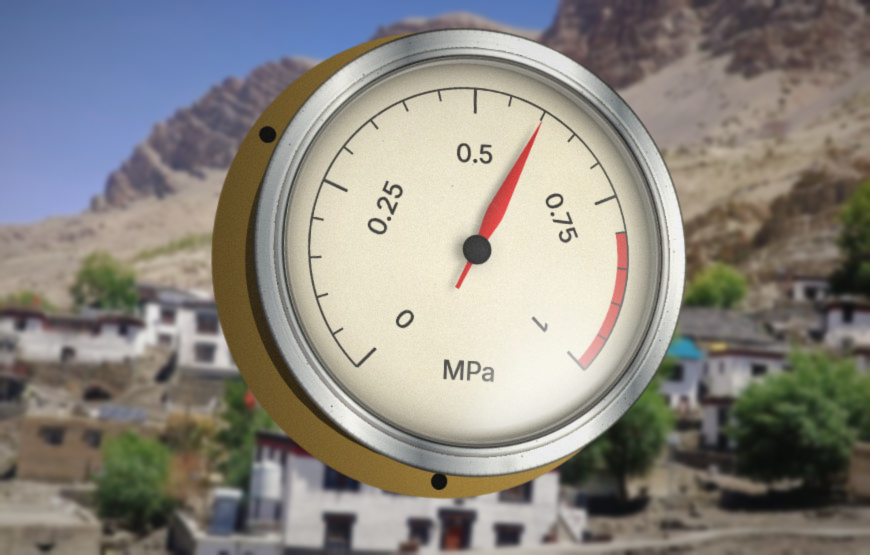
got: 0.6 MPa
